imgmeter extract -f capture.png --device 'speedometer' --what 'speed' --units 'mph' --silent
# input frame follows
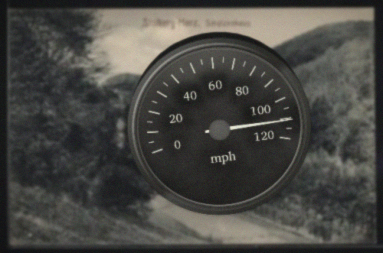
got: 110 mph
